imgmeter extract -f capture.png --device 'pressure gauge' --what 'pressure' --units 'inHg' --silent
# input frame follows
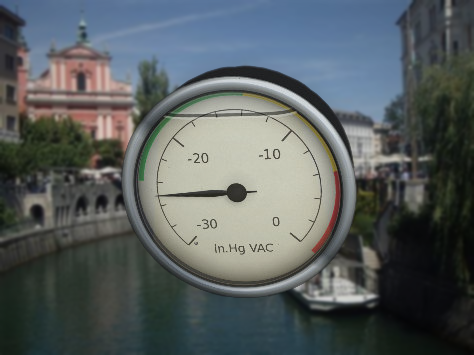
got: -25 inHg
